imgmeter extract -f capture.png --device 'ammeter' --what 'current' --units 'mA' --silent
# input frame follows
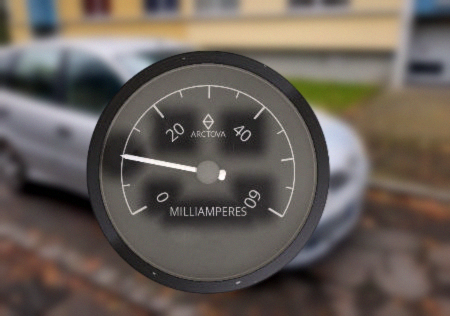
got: 10 mA
